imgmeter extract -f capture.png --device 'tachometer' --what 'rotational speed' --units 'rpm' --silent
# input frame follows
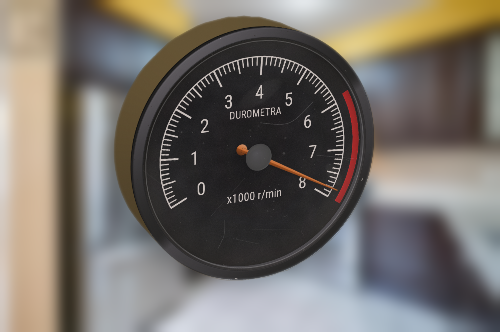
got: 7800 rpm
